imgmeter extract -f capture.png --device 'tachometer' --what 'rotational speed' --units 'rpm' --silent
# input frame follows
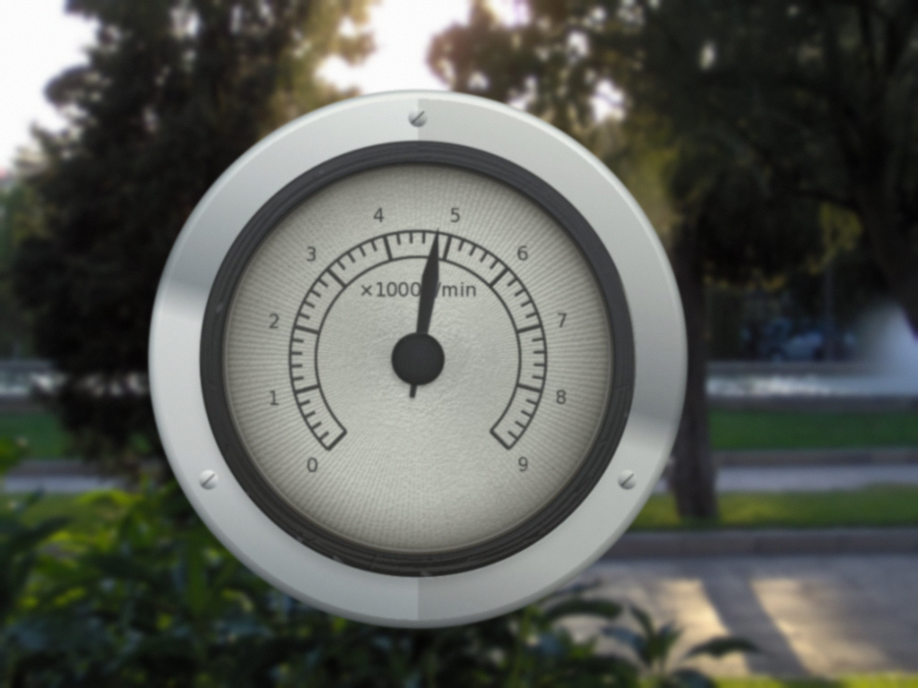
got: 4800 rpm
